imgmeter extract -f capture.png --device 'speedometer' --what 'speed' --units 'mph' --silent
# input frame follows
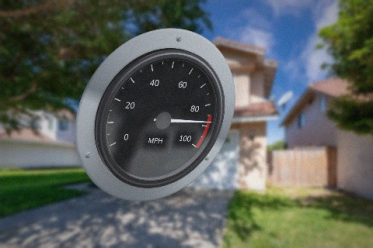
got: 87.5 mph
